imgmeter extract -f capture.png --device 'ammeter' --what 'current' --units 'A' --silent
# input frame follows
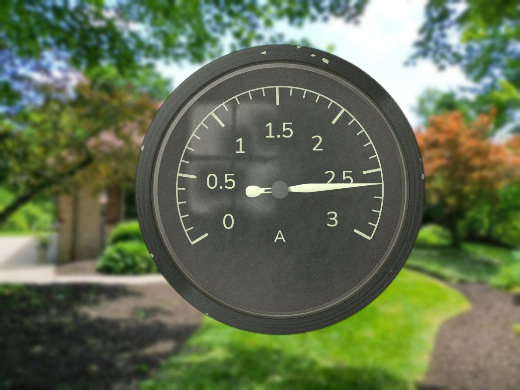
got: 2.6 A
